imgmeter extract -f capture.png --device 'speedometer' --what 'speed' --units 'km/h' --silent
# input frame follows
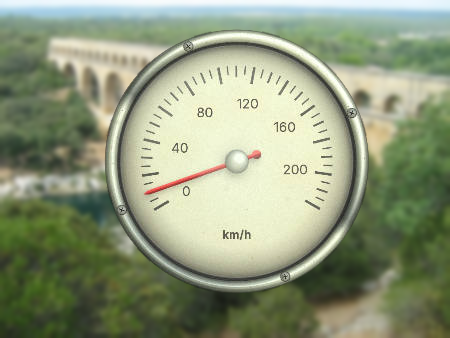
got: 10 km/h
